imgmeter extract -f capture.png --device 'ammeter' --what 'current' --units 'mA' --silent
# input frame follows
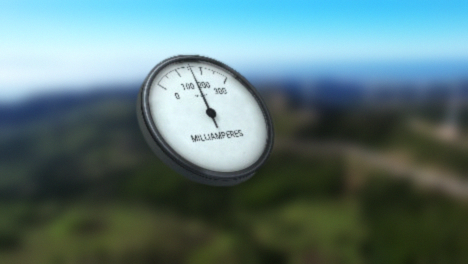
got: 150 mA
